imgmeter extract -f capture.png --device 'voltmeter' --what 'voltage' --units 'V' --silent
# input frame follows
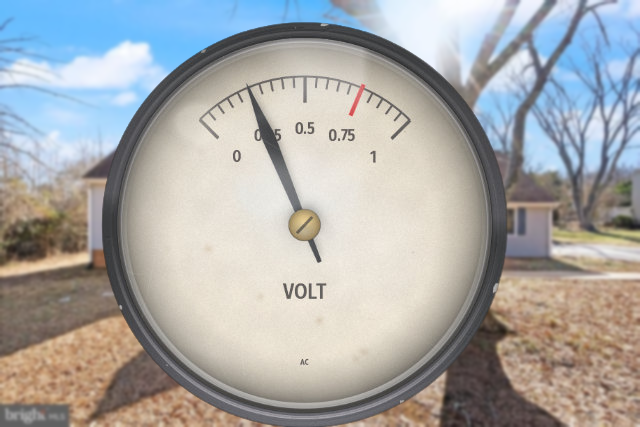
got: 0.25 V
